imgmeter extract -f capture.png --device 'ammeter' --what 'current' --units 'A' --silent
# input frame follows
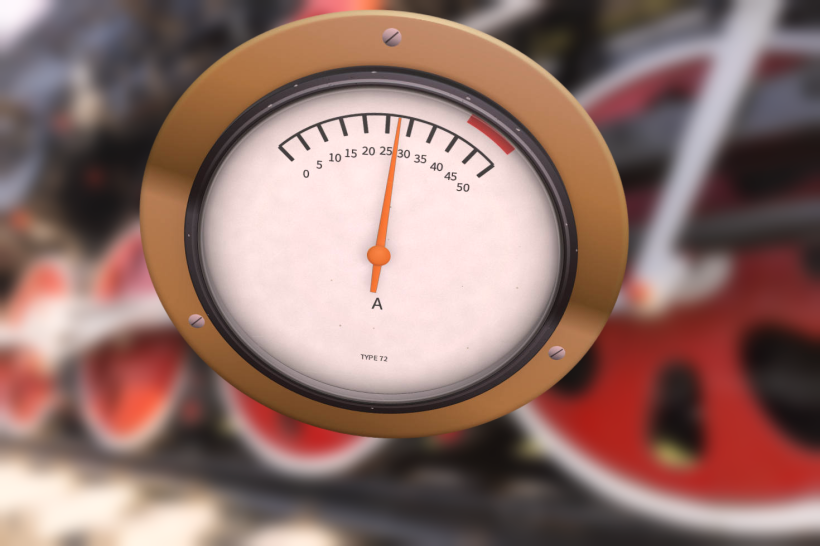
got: 27.5 A
